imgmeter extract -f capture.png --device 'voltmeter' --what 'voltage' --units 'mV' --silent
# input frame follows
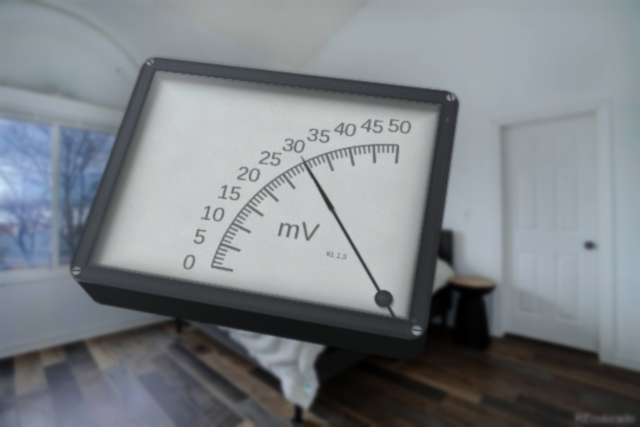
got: 30 mV
